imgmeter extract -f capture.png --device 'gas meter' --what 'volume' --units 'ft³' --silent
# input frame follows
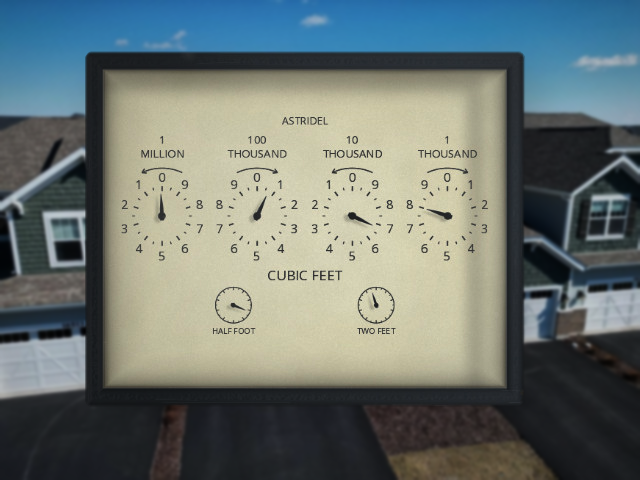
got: 6800 ft³
